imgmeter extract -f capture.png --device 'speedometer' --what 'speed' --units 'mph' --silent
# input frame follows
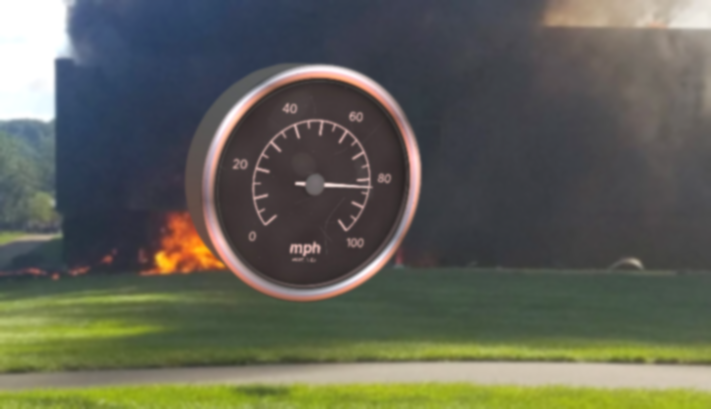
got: 82.5 mph
